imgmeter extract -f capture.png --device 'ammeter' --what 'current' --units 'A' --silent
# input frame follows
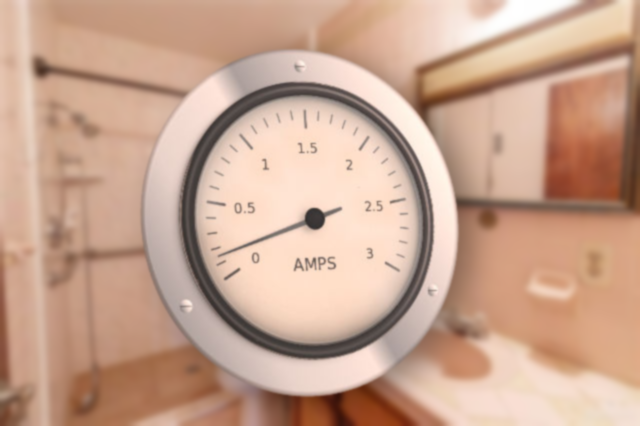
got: 0.15 A
